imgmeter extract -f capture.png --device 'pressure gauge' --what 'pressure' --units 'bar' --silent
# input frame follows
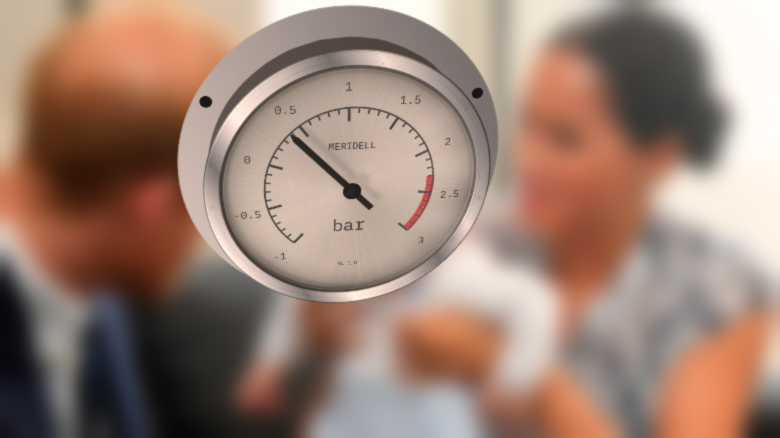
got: 0.4 bar
